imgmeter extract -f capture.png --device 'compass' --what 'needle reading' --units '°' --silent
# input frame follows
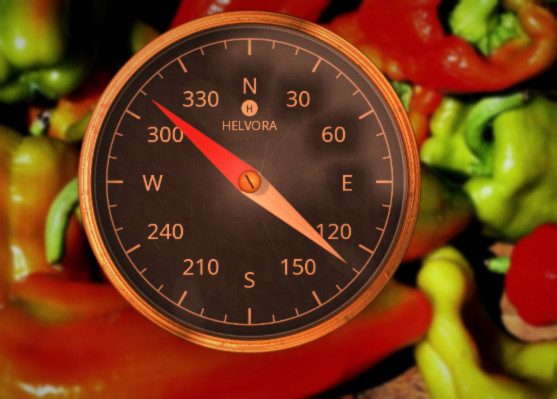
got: 310 °
